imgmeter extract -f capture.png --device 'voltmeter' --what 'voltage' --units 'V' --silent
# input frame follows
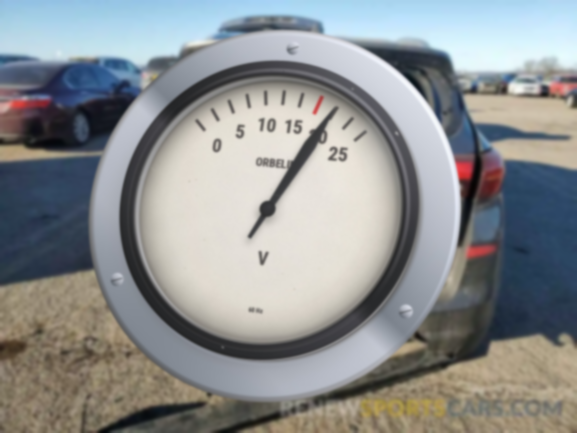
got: 20 V
